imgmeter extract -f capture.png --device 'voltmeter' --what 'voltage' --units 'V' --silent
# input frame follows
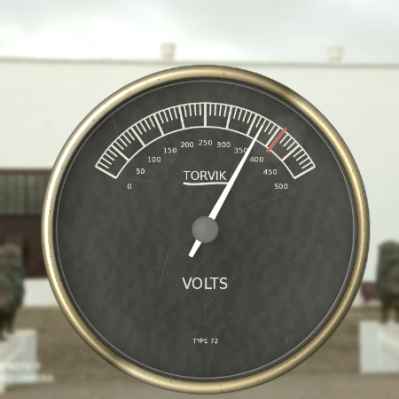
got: 370 V
